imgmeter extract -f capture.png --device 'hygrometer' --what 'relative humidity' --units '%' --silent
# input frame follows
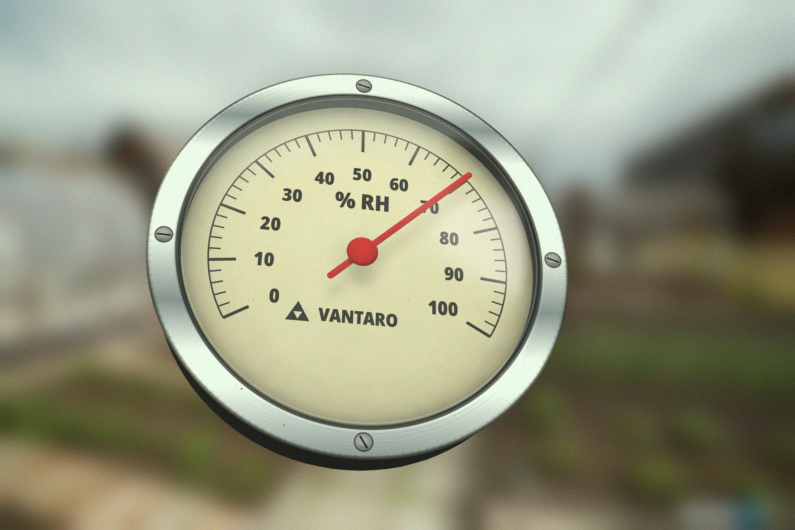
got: 70 %
